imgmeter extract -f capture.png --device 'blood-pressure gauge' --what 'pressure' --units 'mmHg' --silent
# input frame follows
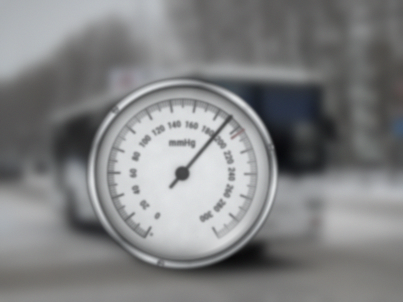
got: 190 mmHg
